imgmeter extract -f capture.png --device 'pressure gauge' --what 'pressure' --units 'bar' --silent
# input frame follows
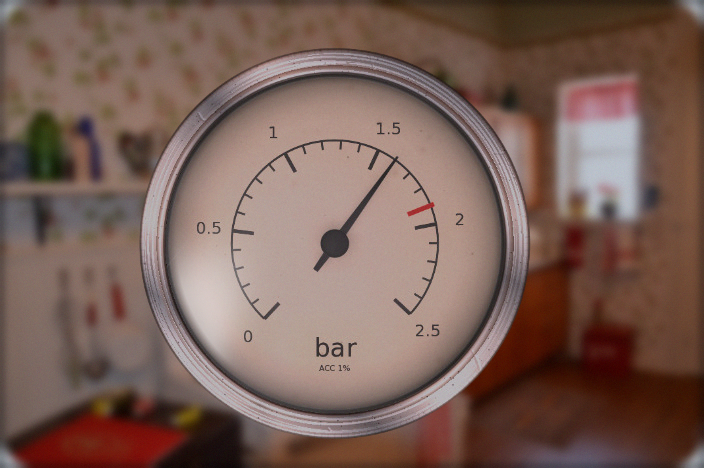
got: 1.6 bar
